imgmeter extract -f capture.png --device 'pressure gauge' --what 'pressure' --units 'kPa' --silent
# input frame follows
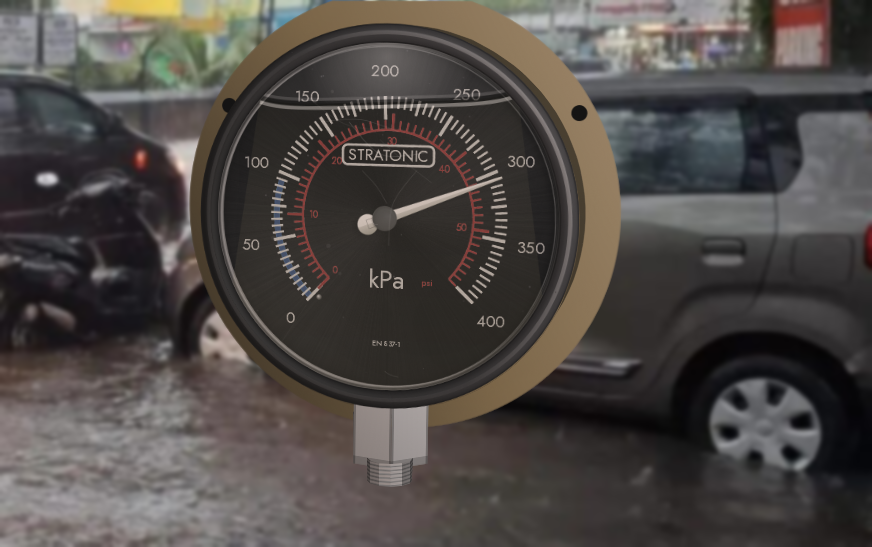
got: 305 kPa
